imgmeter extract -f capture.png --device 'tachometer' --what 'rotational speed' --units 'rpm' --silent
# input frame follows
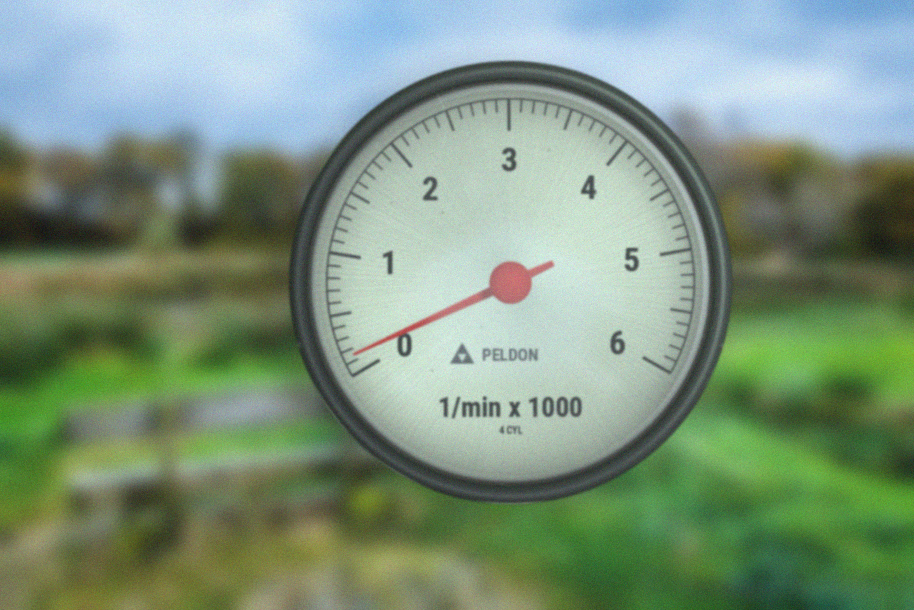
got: 150 rpm
